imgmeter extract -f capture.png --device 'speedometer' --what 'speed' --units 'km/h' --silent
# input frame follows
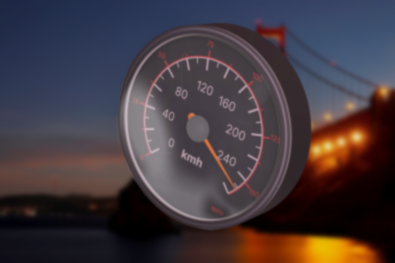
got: 250 km/h
